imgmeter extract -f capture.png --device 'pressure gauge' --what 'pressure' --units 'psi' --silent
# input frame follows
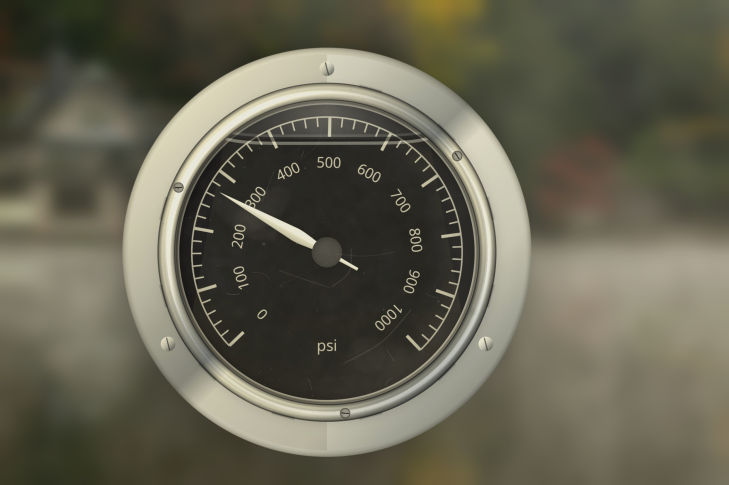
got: 270 psi
